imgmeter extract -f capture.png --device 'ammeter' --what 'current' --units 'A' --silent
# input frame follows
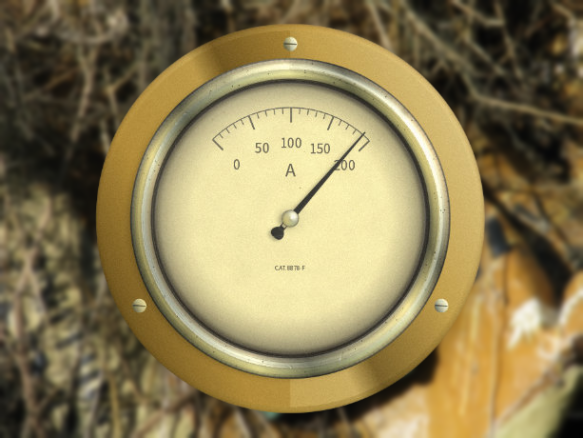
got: 190 A
